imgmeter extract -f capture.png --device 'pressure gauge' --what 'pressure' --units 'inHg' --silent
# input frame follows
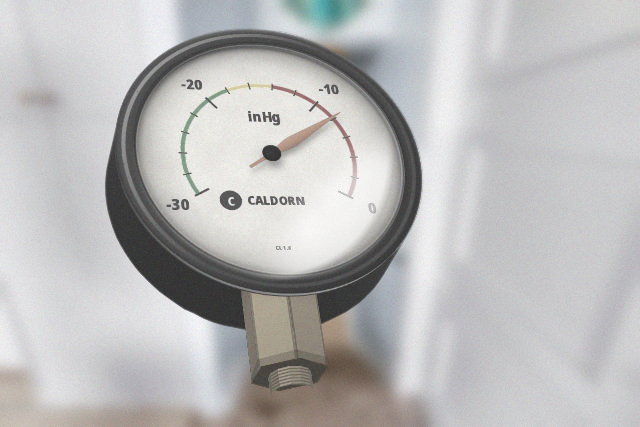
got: -8 inHg
